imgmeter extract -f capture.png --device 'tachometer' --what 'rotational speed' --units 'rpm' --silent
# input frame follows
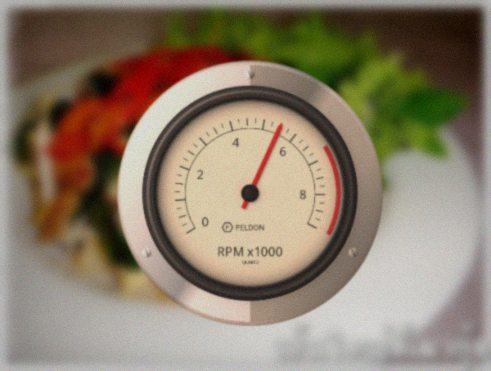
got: 5500 rpm
